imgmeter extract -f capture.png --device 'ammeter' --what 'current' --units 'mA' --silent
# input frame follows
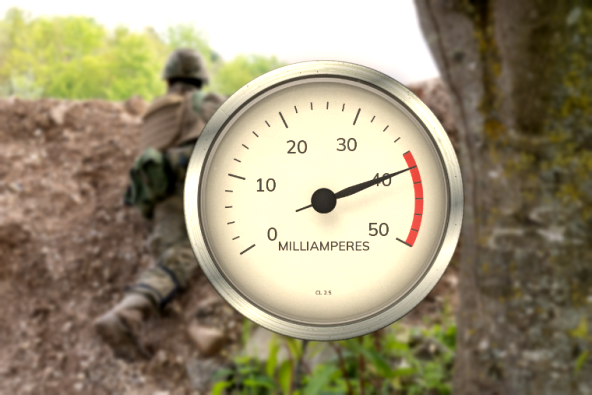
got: 40 mA
